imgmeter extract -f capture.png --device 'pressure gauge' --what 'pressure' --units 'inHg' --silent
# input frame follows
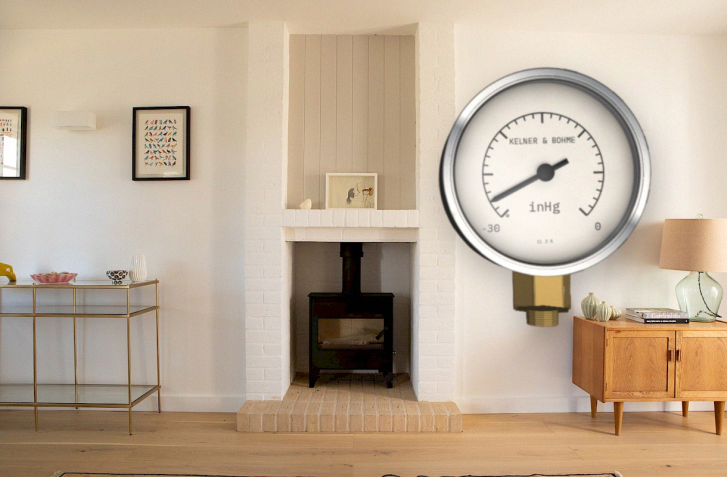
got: -28 inHg
